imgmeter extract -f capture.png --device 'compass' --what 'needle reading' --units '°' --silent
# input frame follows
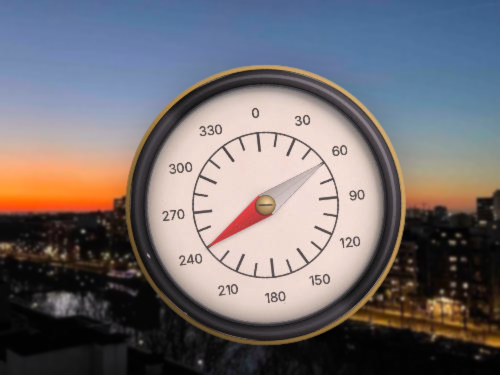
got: 240 °
